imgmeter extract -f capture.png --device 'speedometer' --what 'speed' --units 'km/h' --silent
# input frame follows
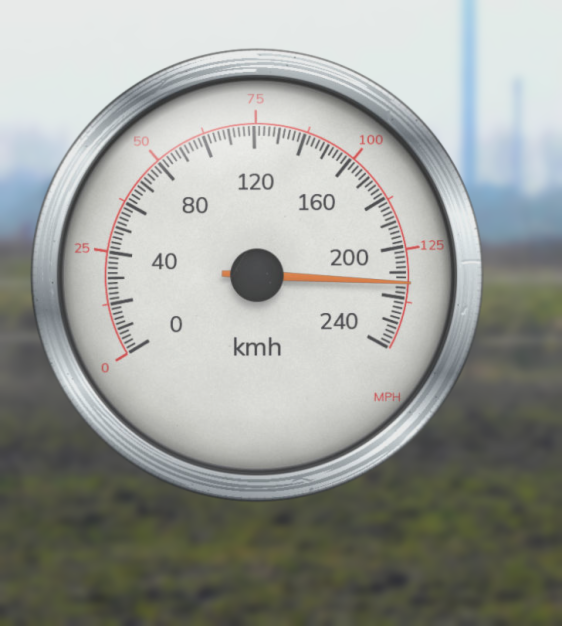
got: 214 km/h
